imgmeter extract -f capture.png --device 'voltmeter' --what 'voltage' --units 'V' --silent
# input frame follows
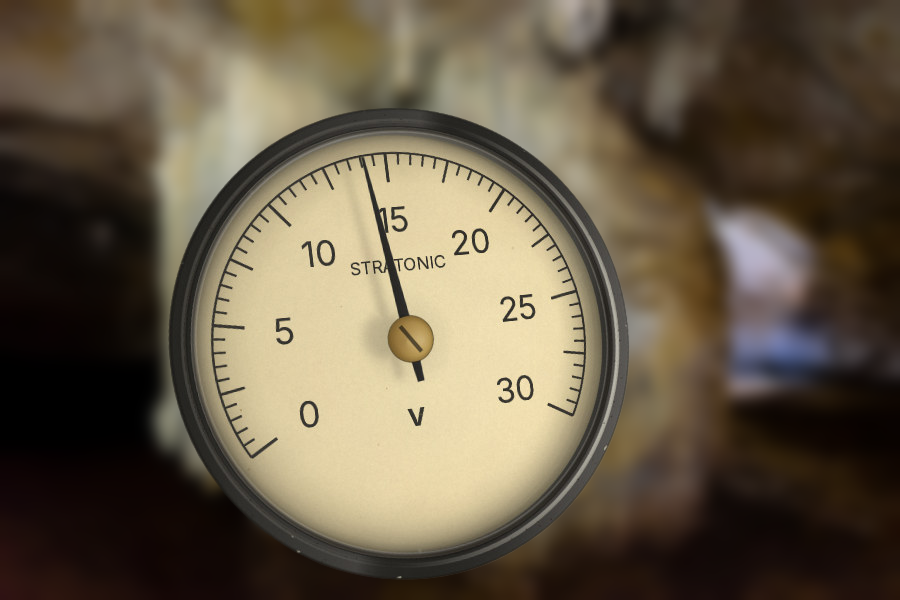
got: 14 V
